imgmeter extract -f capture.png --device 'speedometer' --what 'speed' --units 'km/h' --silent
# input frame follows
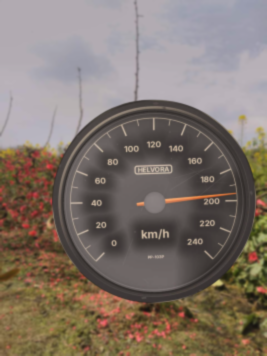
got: 195 km/h
